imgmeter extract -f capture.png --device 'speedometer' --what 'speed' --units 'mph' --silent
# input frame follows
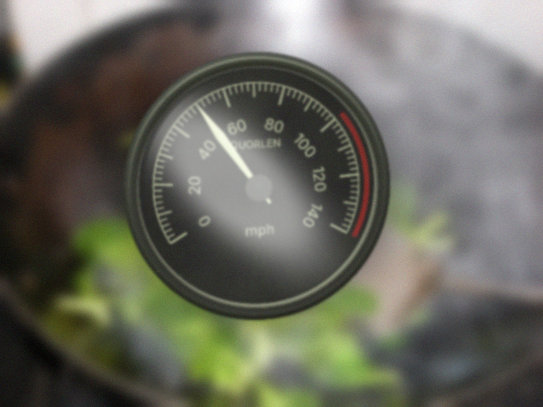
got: 50 mph
